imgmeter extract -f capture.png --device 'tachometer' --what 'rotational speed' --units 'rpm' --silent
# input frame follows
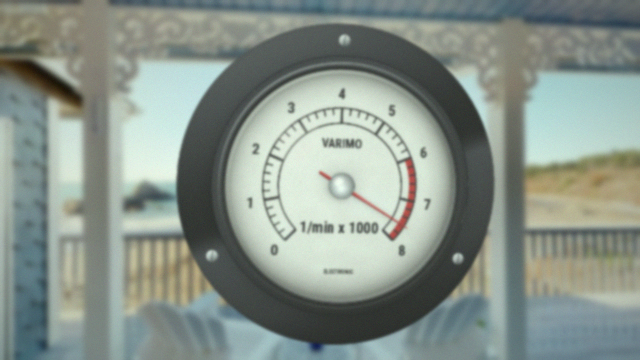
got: 7600 rpm
